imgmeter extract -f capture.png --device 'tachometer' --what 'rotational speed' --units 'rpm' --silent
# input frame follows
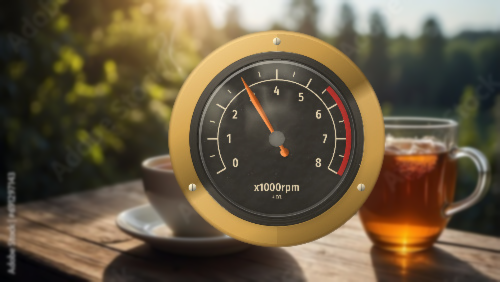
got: 3000 rpm
